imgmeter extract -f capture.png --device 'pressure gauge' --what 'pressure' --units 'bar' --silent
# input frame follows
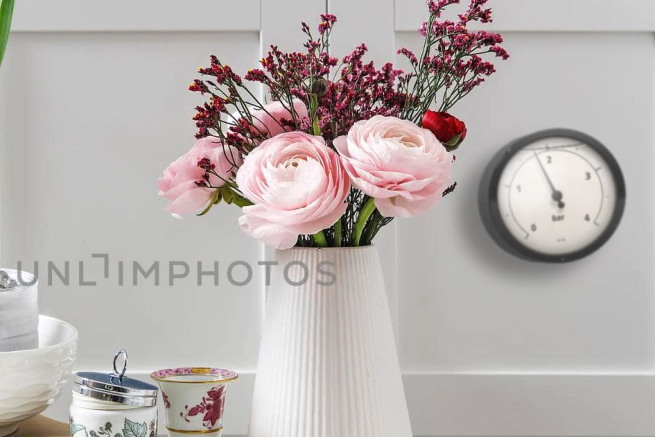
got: 1.75 bar
